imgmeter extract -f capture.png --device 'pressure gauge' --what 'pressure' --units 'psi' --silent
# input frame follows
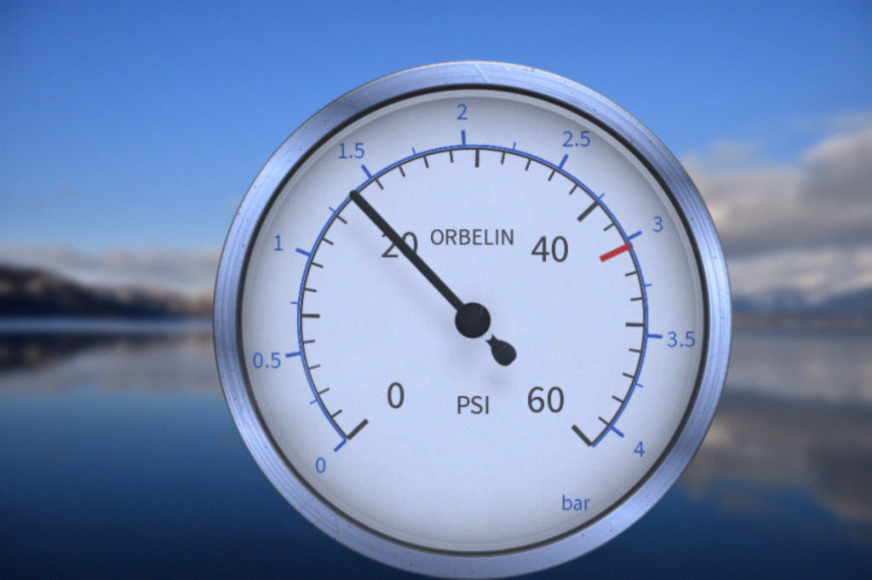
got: 20 psi
